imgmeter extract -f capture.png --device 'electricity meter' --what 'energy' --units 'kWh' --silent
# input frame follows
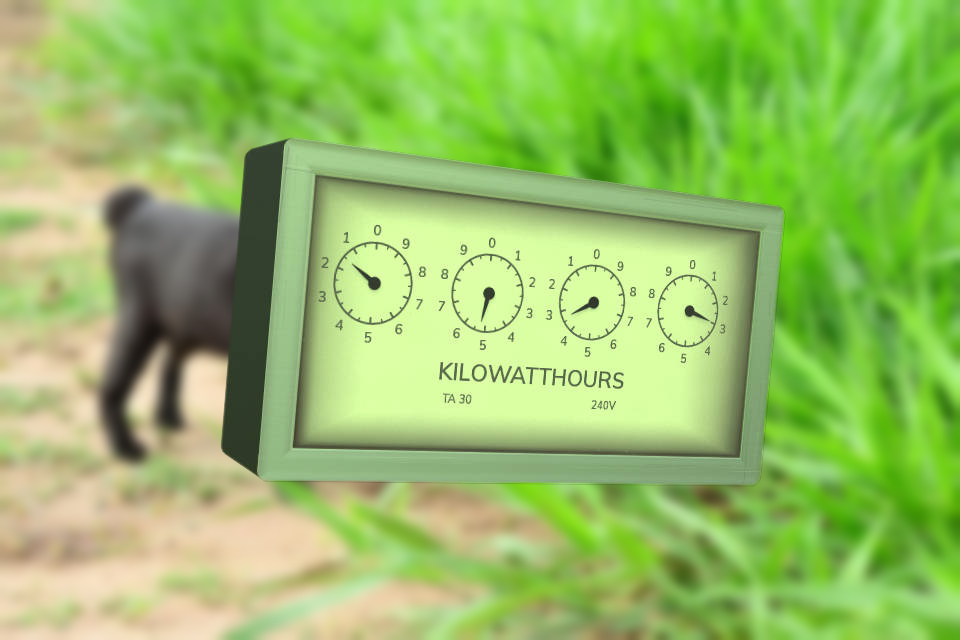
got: 1533 kWh
